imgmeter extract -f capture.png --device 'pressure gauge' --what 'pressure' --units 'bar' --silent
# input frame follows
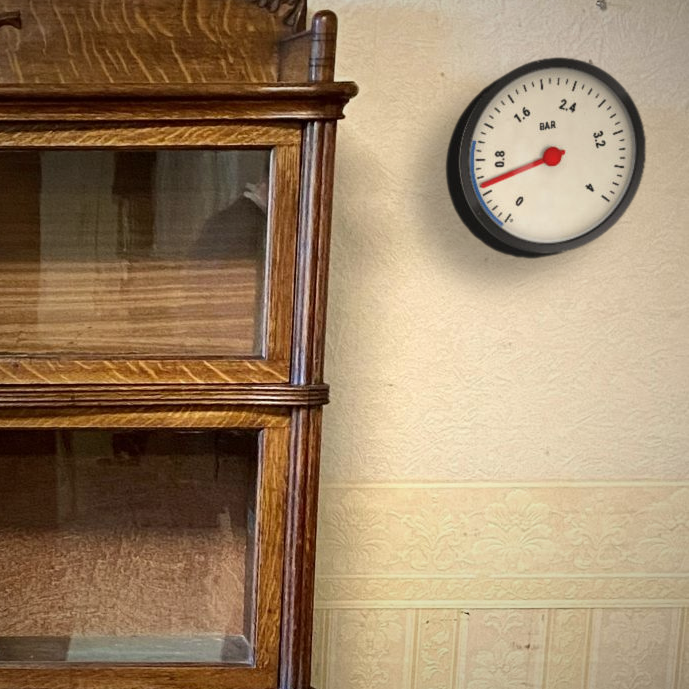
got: 0.5 bar
